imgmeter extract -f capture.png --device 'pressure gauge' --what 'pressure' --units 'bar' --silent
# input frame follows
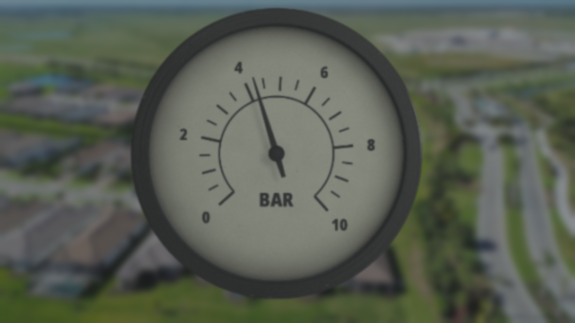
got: 4.25 bar
